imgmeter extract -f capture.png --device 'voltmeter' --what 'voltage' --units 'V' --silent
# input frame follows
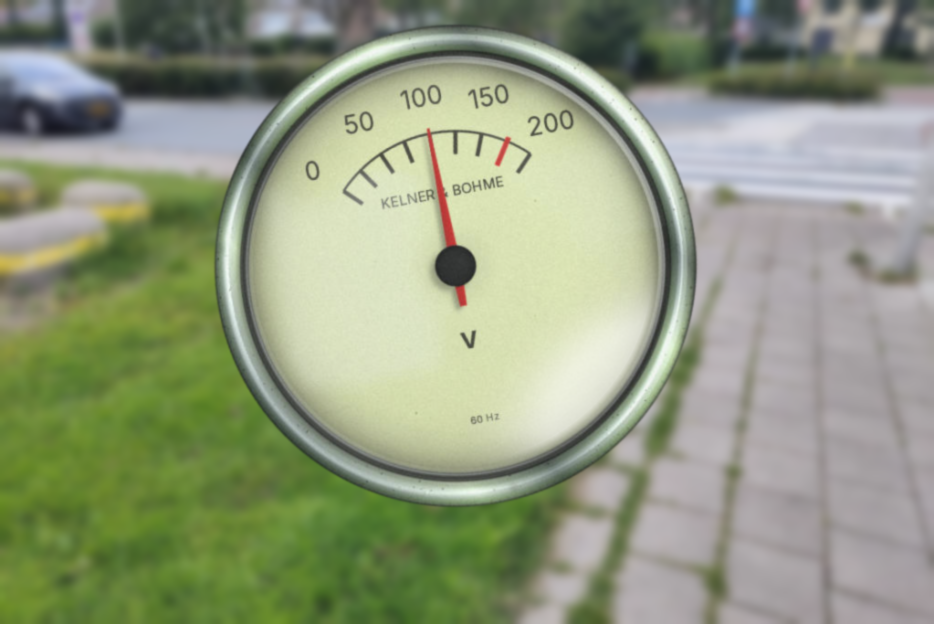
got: 100 V
